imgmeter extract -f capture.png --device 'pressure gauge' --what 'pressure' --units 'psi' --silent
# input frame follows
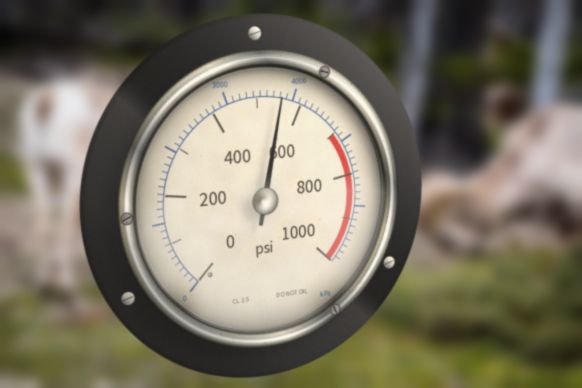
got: 550 psi
